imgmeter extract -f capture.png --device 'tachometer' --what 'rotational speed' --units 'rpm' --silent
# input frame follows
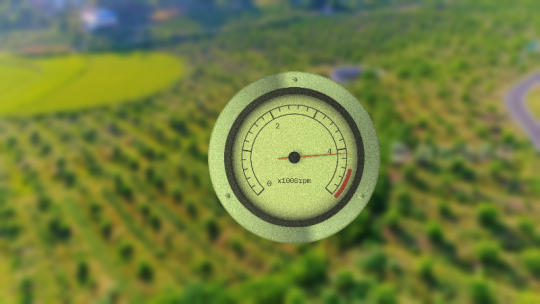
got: 4100 rpm
